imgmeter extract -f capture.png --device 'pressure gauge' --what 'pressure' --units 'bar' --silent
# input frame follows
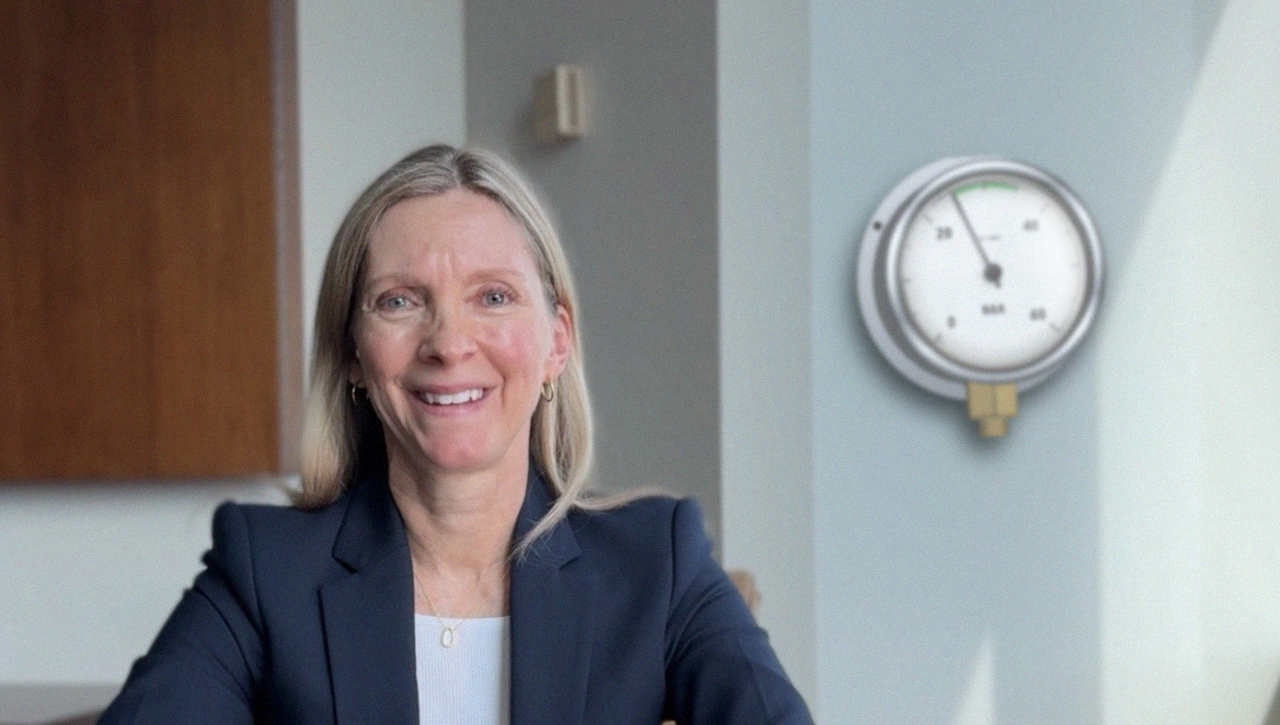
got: 25 bar
